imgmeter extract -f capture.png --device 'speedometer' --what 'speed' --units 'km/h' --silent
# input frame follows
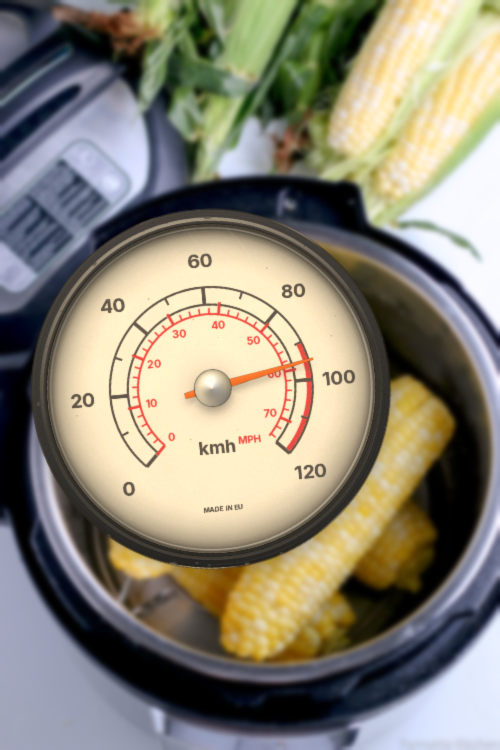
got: 95 km/h
